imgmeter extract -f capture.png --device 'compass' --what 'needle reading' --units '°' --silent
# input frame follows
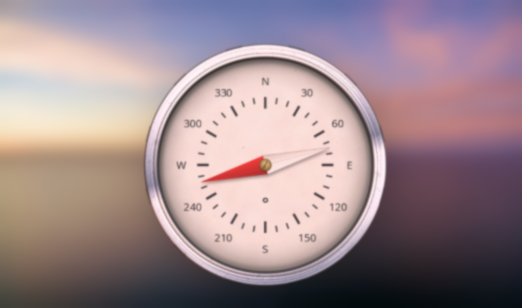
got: 255 °
